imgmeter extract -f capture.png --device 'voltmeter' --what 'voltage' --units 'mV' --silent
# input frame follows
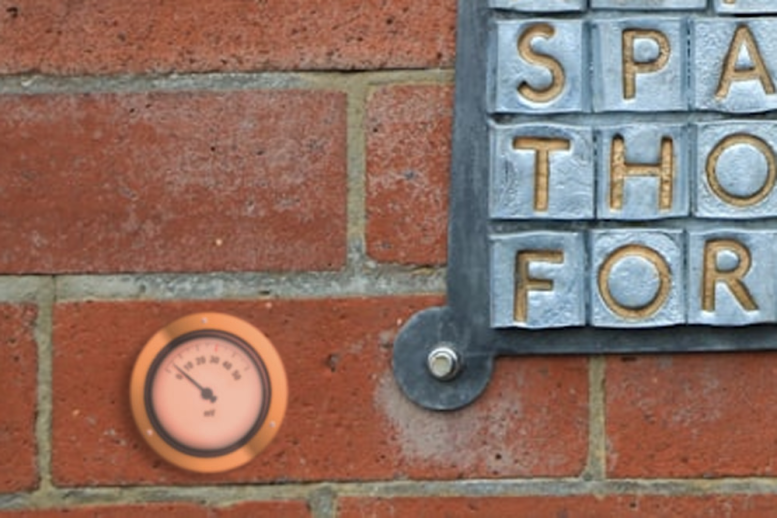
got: 5 mV
